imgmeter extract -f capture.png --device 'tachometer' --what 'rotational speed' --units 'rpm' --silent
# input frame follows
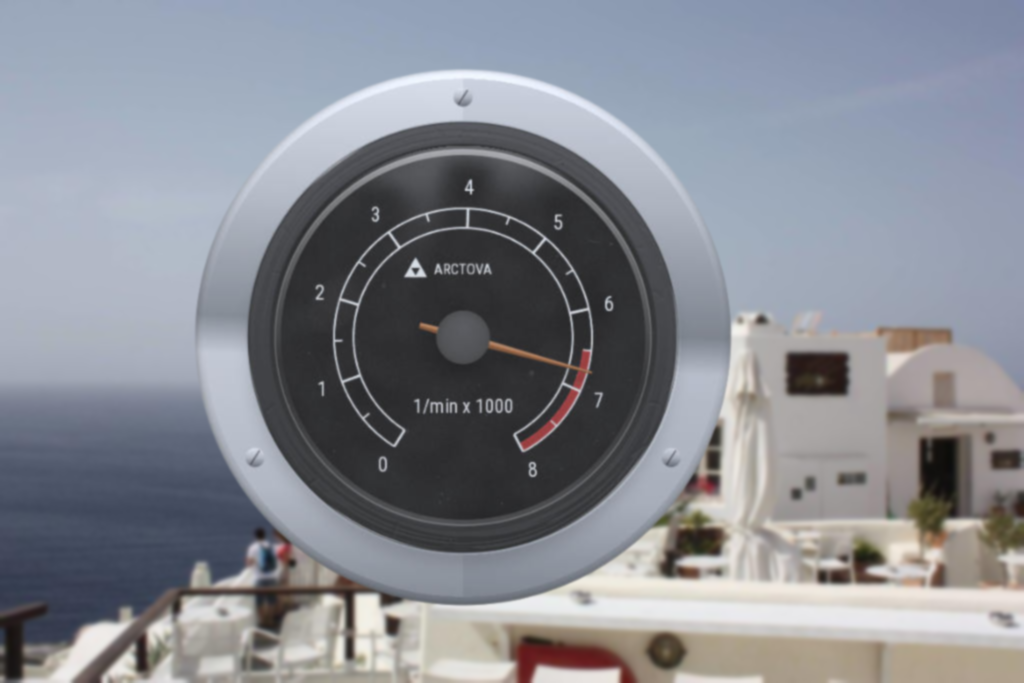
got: 6750 rpm
